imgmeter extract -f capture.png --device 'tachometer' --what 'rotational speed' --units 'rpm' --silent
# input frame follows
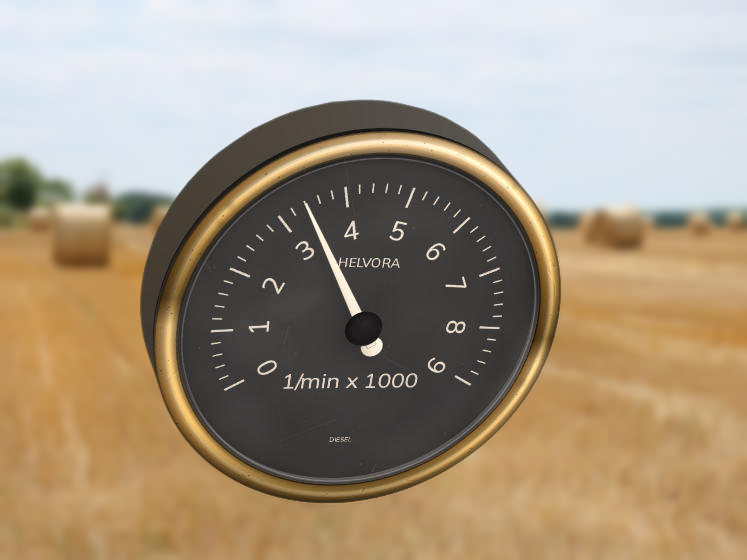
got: 3400 rpm
